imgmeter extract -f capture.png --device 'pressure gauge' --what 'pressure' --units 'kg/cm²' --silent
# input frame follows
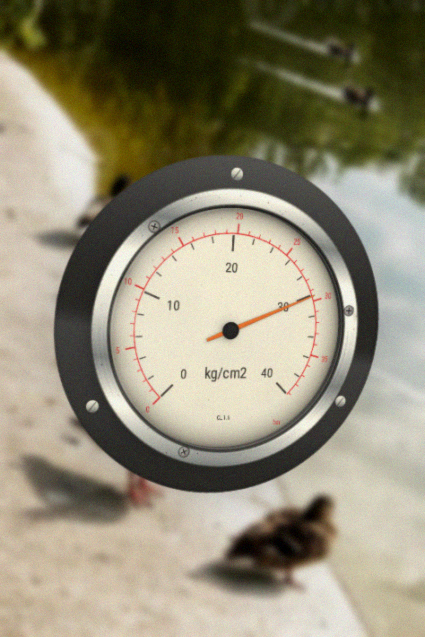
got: 30 kg/cm²
